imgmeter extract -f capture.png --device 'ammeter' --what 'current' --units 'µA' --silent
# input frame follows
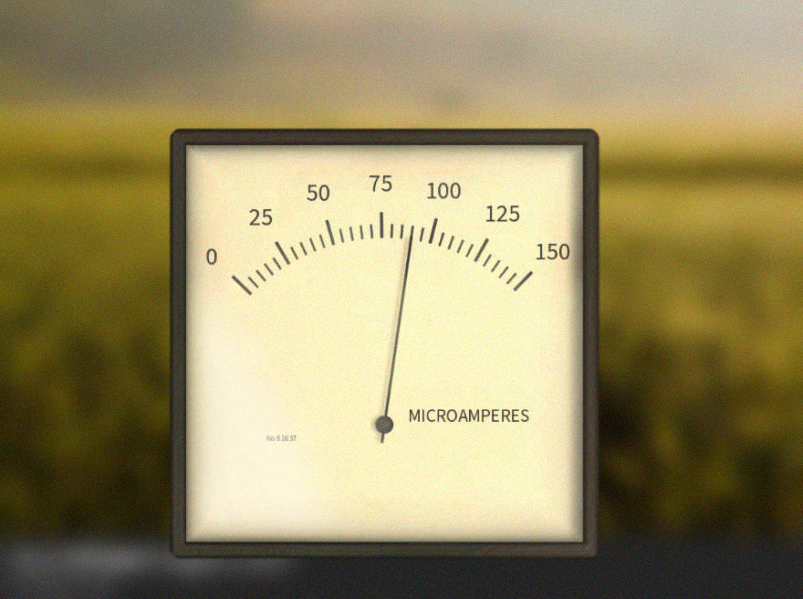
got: 90 µA
